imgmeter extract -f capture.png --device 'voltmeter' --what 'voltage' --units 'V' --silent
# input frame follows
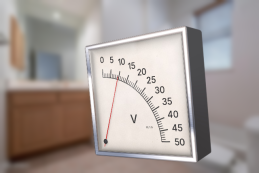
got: 10 V
